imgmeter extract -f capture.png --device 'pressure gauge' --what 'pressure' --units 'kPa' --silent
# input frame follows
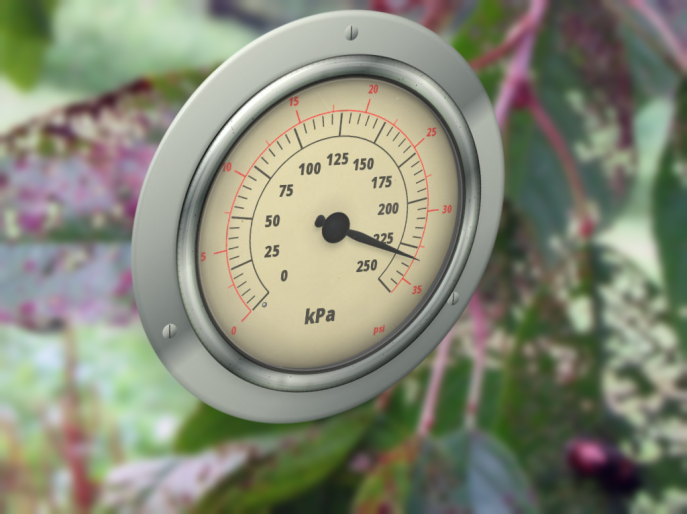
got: 230 kPa
